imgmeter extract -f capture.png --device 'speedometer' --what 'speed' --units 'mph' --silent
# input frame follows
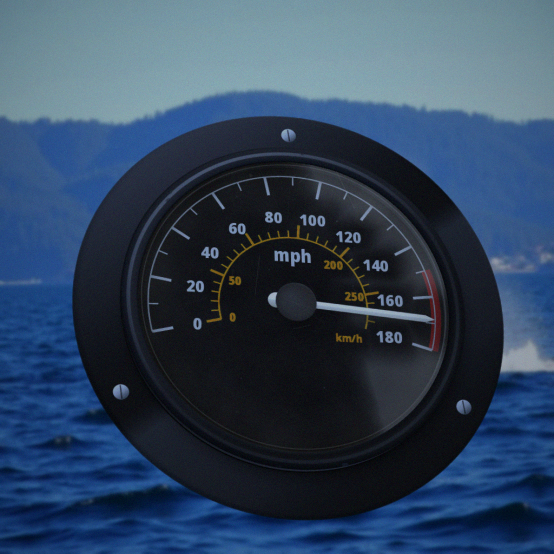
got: 170 mph
